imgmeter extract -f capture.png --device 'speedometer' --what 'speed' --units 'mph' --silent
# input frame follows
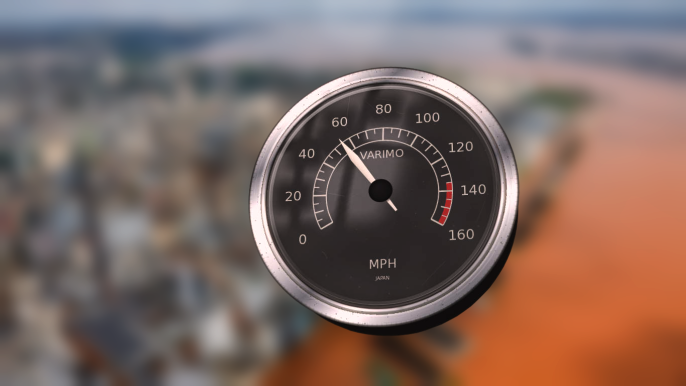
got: 55 mph
